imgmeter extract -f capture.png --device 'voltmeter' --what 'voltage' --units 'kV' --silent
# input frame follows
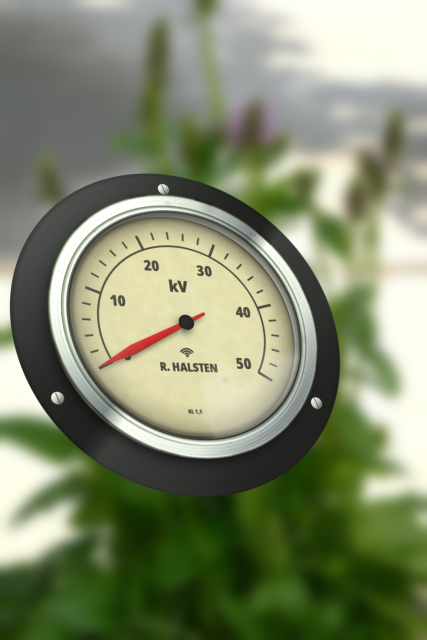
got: 0 kV
